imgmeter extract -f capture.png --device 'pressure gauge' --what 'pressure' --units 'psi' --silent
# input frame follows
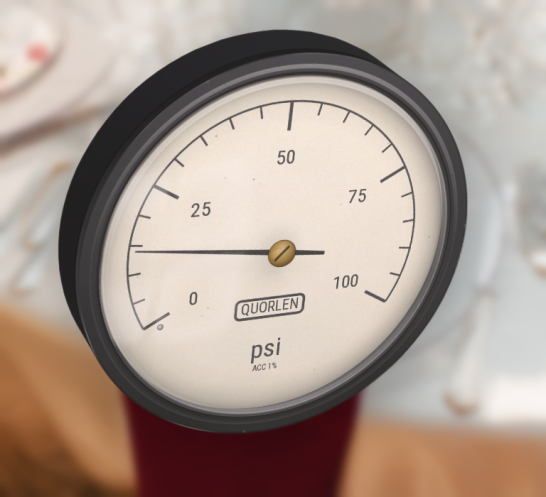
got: 15 psi
